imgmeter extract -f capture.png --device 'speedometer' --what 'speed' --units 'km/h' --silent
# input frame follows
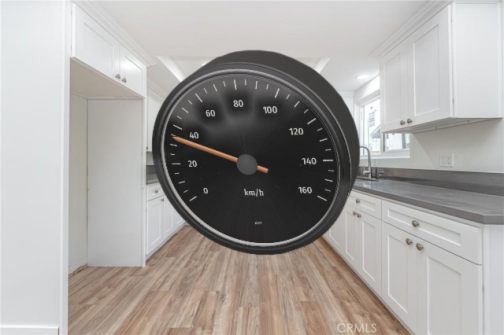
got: 35 km/h
